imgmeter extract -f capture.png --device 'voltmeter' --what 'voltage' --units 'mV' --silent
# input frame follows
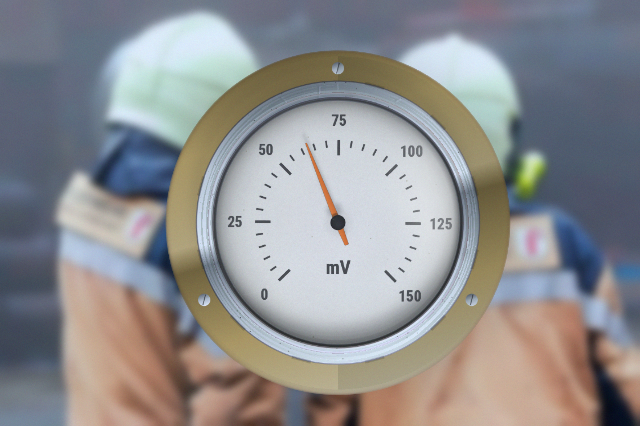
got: 62.5 mV
